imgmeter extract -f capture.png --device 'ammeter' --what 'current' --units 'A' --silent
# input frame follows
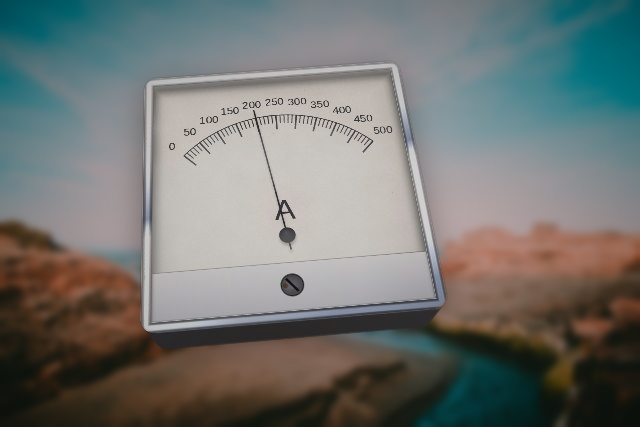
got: 200 A
